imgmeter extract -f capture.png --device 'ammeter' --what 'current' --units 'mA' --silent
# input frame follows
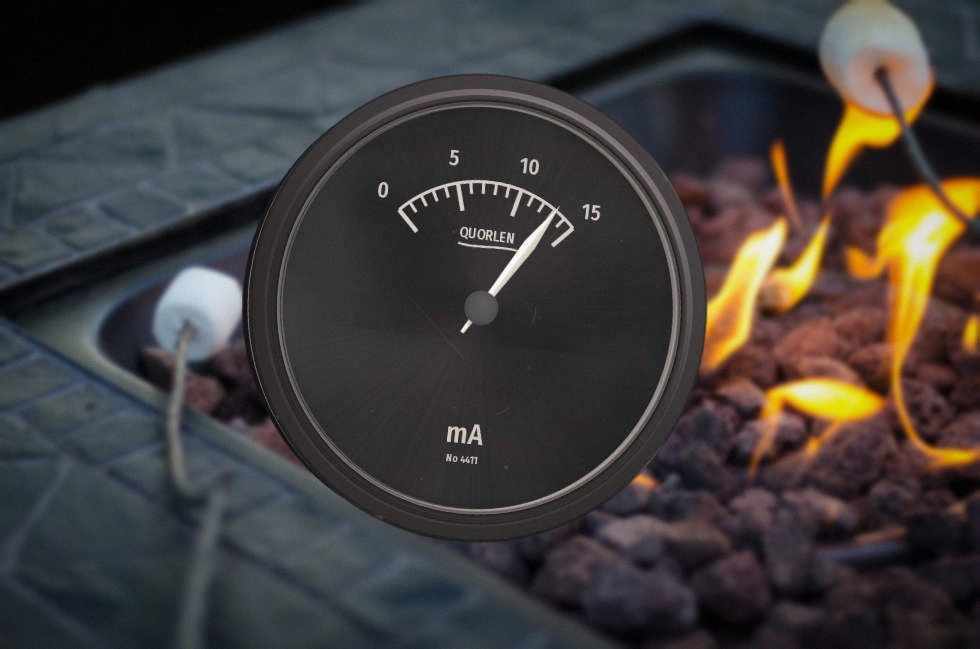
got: 13 mA
